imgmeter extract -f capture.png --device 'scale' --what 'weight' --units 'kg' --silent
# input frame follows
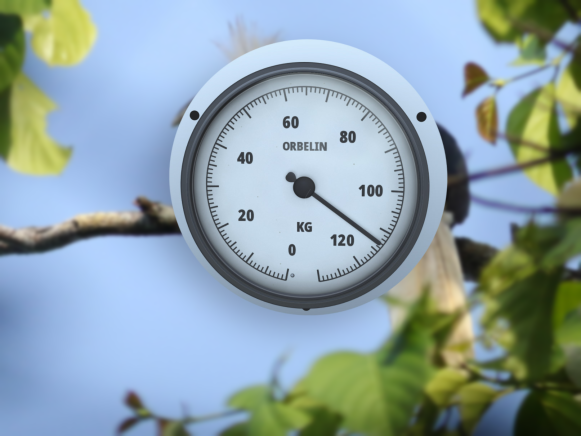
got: 113 kg
